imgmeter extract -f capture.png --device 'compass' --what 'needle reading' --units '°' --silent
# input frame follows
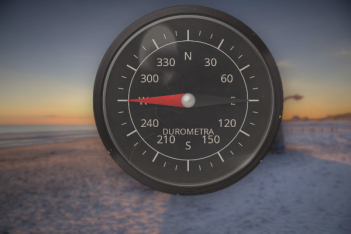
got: 270 °
